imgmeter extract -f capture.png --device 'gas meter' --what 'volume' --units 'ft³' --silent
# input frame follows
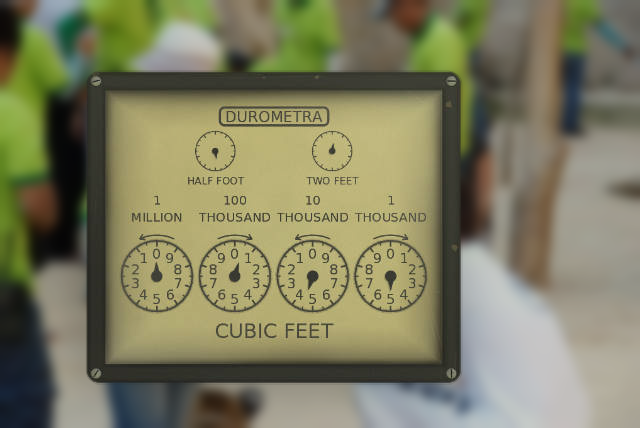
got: 4500 ft³
